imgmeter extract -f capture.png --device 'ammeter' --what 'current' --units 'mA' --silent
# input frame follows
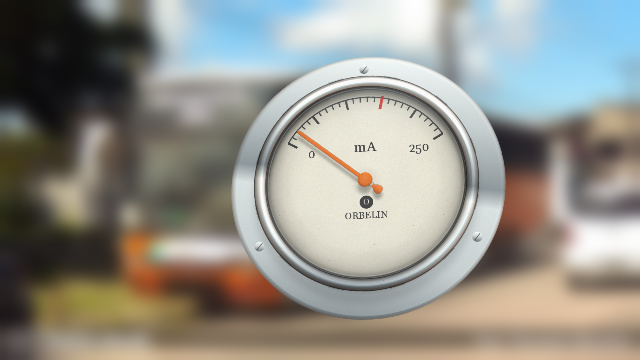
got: 20 mA
